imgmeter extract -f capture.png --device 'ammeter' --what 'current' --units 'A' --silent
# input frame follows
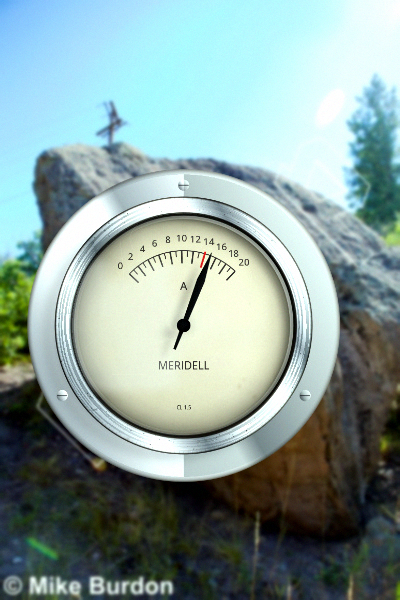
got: 15 A
